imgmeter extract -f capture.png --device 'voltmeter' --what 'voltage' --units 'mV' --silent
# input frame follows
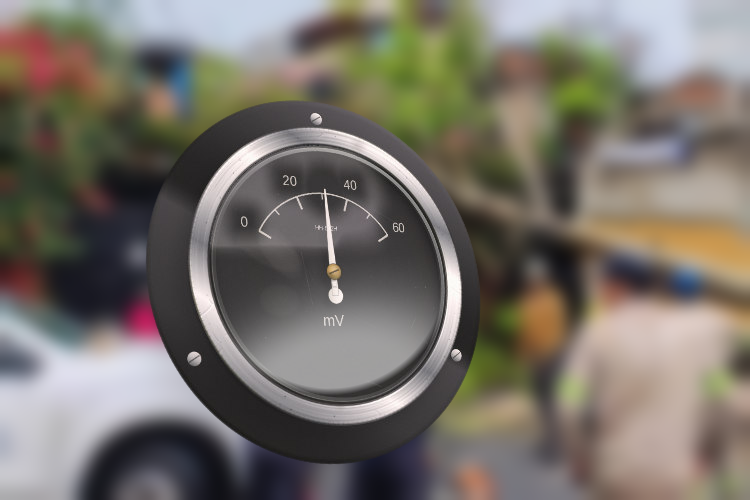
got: 30 mV
